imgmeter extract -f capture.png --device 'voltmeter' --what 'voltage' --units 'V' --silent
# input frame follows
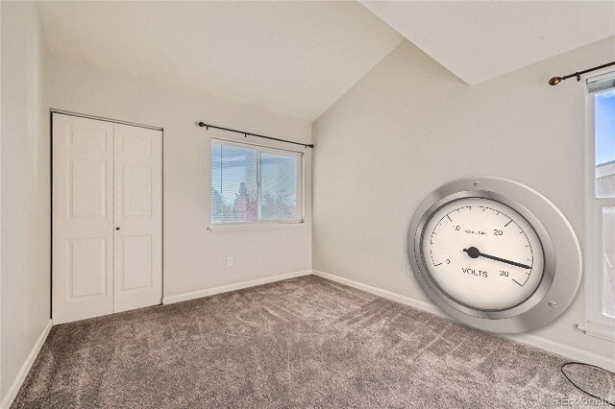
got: 27 V
